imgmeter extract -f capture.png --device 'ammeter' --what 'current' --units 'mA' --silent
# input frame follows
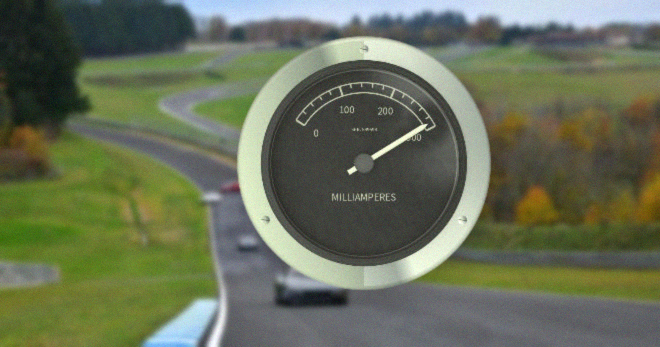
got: 290 mA
